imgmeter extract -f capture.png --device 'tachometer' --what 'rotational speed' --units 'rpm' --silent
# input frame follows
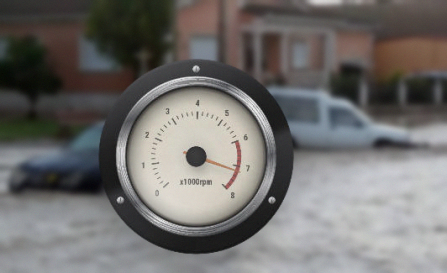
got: 7200 rpm
